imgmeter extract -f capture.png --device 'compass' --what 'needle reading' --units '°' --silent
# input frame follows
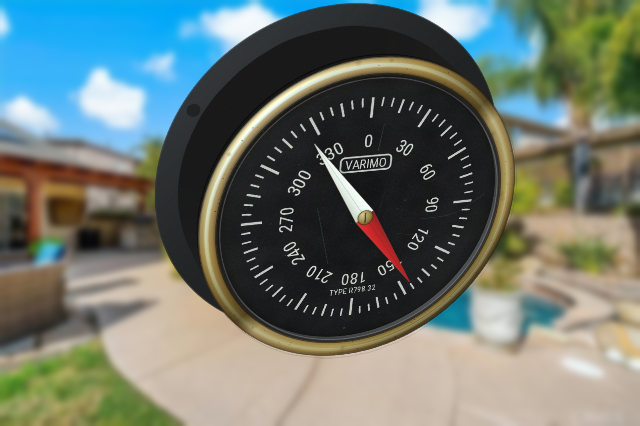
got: 145 °
